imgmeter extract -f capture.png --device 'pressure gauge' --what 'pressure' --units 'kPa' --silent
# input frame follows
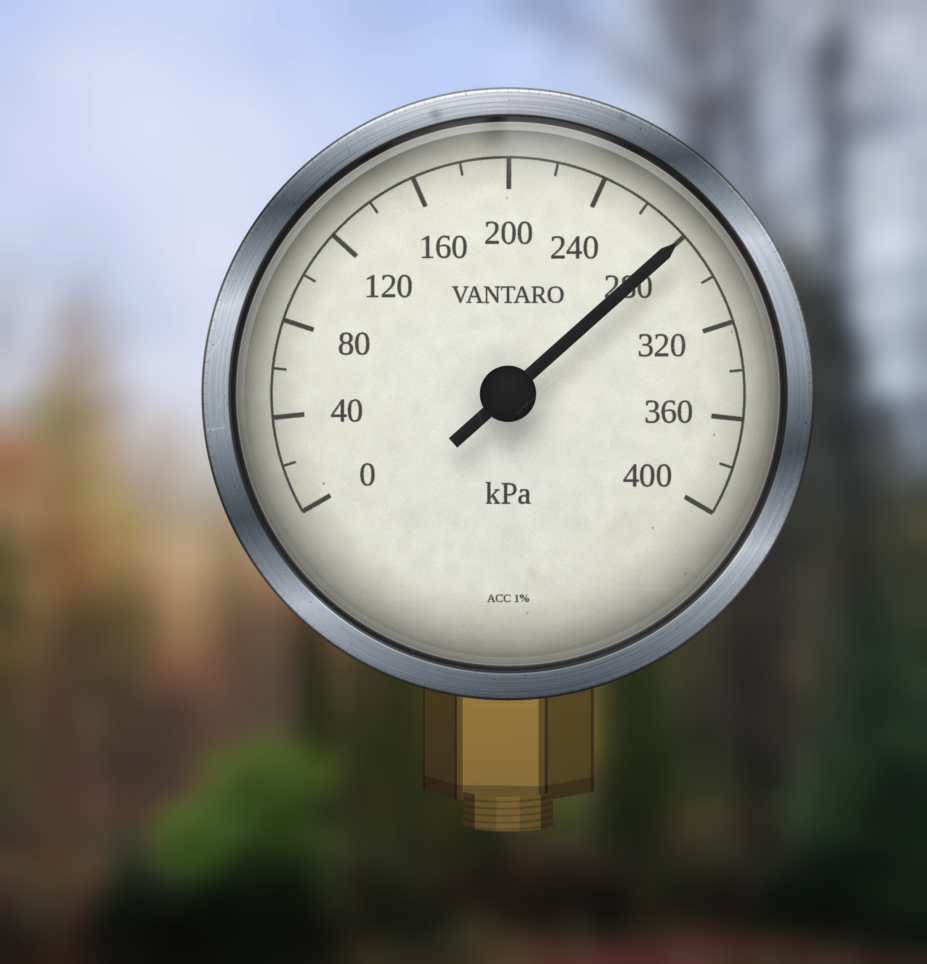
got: 280 kPa
